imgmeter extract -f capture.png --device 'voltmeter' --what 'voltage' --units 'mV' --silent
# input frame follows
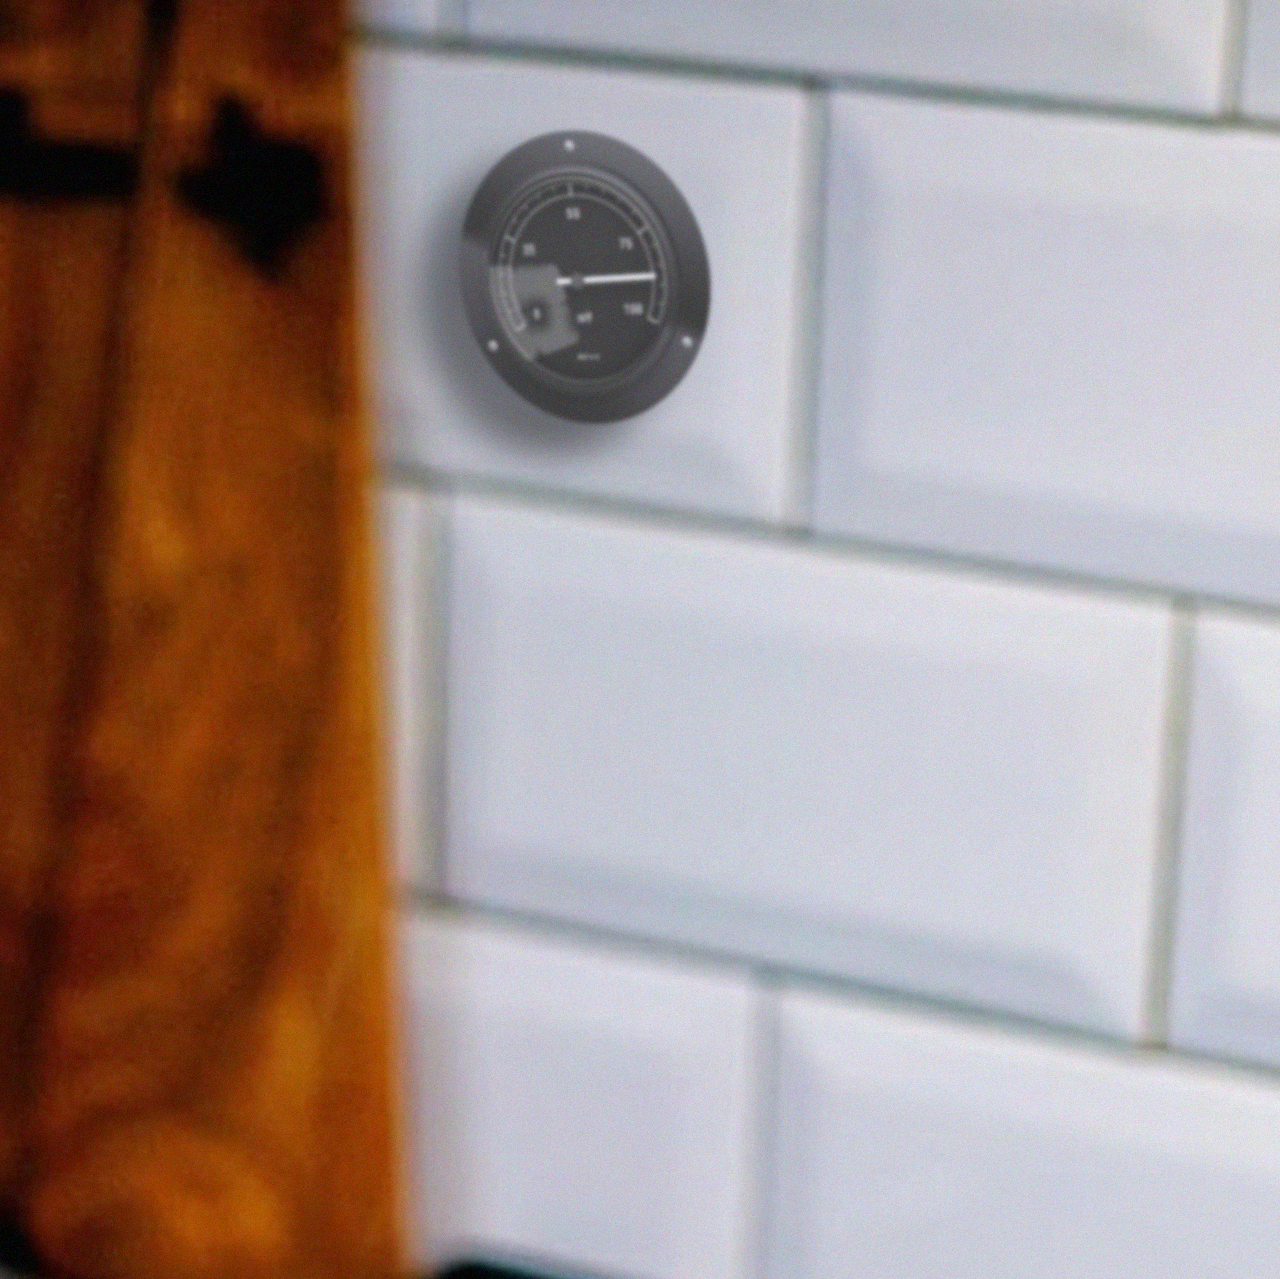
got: 87.5 mV
